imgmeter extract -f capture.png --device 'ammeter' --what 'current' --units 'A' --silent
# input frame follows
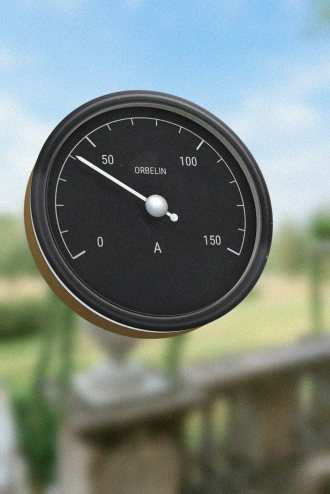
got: 40 A
